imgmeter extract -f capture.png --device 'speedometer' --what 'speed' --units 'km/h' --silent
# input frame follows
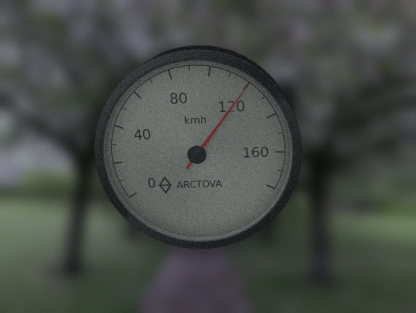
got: 120 km/h
